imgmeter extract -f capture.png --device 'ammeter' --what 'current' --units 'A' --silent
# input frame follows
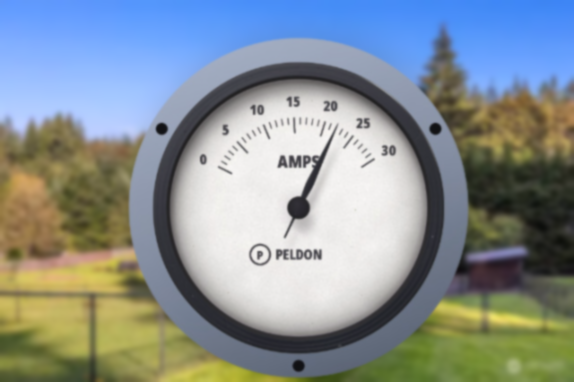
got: 22 A
